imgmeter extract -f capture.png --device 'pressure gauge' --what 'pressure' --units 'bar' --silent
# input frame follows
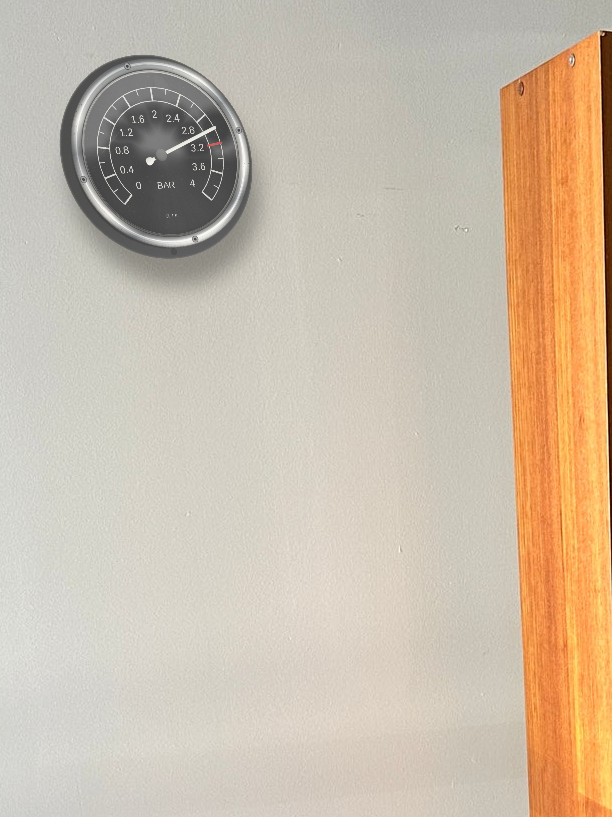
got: 3 bar
